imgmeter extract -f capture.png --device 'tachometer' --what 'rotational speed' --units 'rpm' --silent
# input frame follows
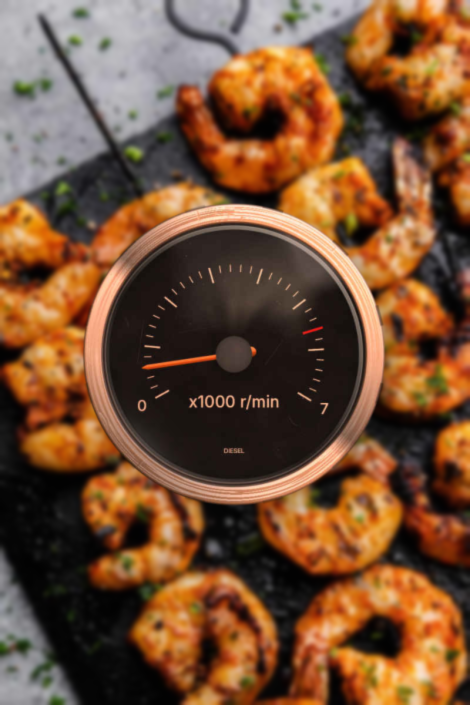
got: 600 rpm
